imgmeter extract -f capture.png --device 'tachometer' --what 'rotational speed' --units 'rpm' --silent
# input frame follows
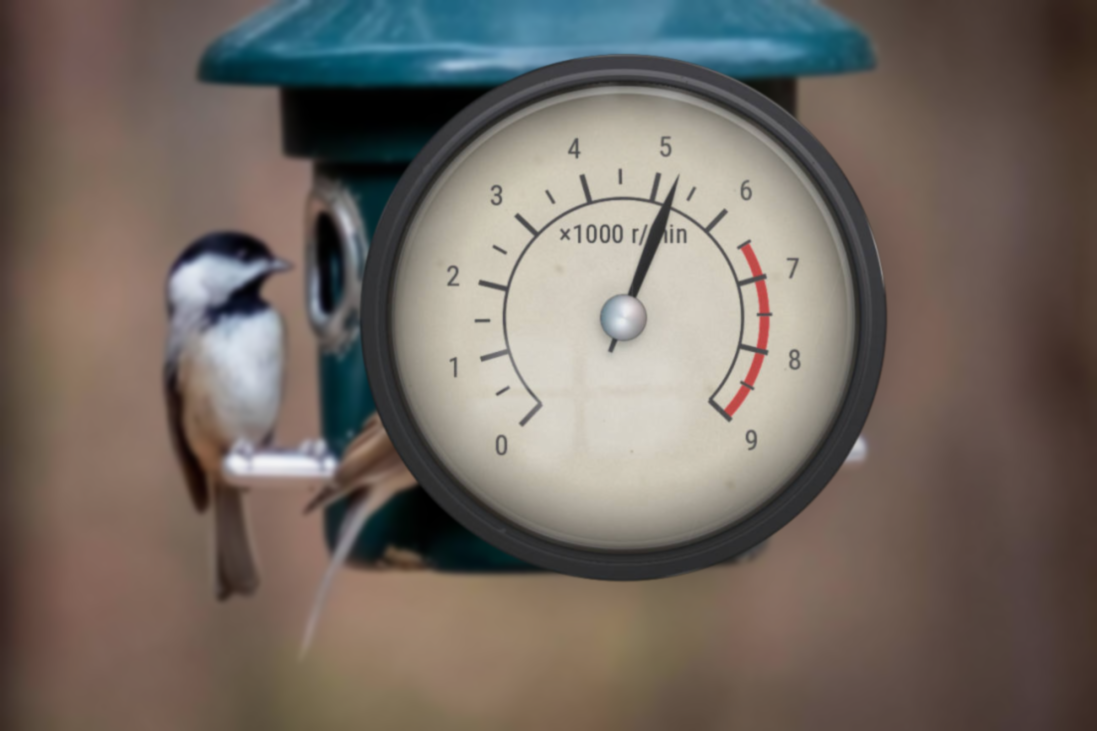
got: 5250 rpm
